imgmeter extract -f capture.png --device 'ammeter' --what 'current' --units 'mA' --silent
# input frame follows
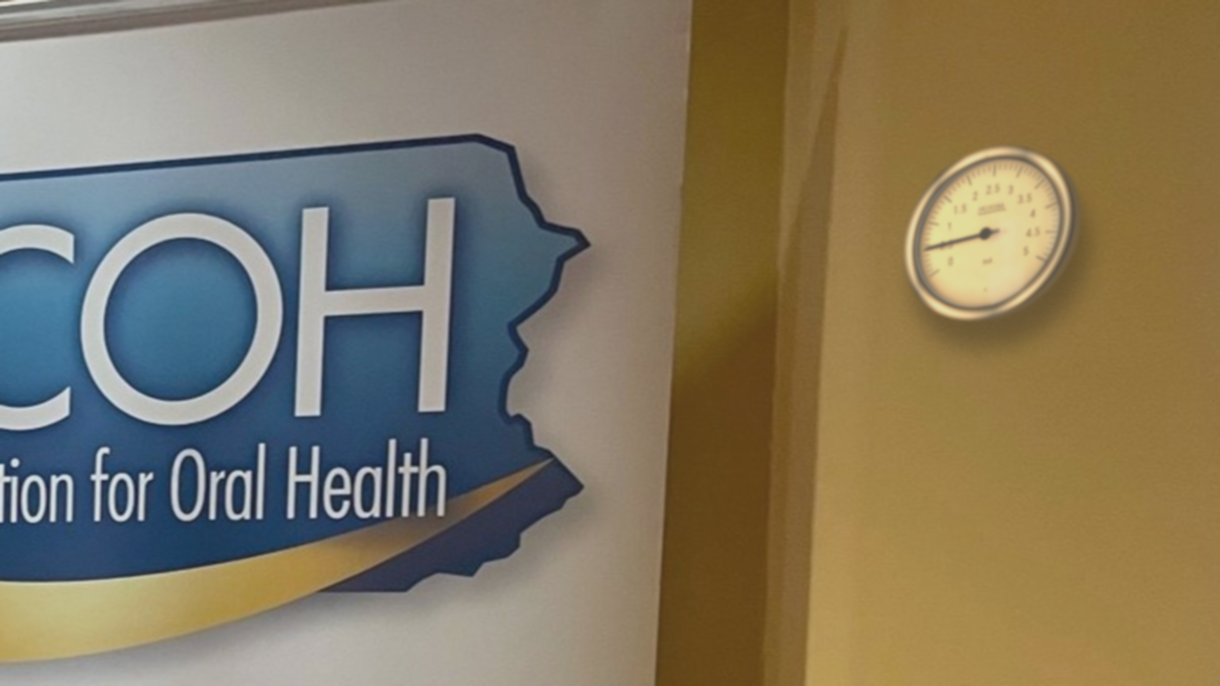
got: 0.5 mA
